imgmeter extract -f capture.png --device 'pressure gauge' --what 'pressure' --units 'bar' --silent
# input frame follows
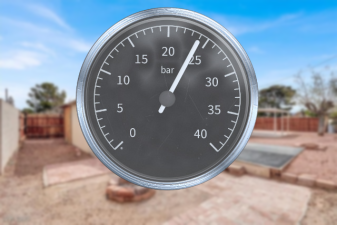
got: 24 bar
